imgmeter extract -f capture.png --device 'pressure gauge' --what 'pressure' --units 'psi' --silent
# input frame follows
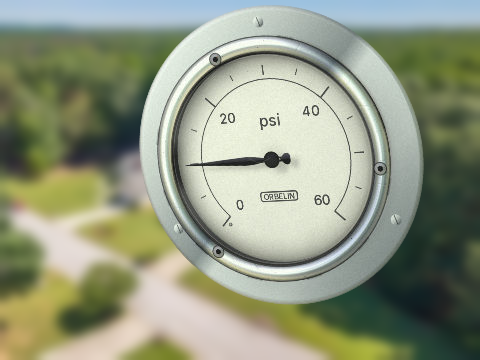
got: 10 psi
